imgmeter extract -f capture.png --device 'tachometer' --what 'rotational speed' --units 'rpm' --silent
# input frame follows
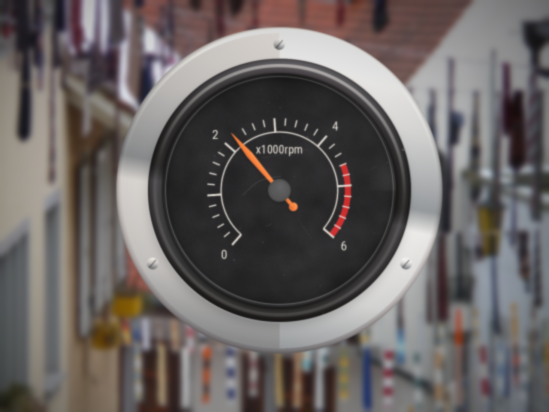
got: 2200 rpm
